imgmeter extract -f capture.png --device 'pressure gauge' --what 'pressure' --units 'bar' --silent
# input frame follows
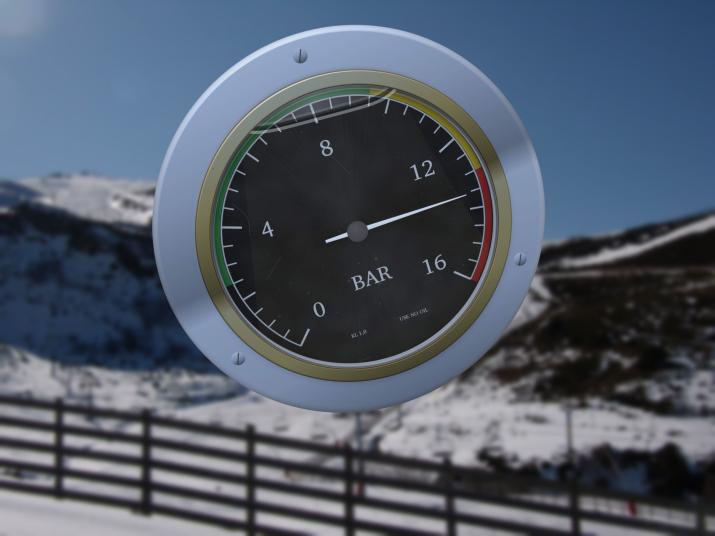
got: 13.5 bar
